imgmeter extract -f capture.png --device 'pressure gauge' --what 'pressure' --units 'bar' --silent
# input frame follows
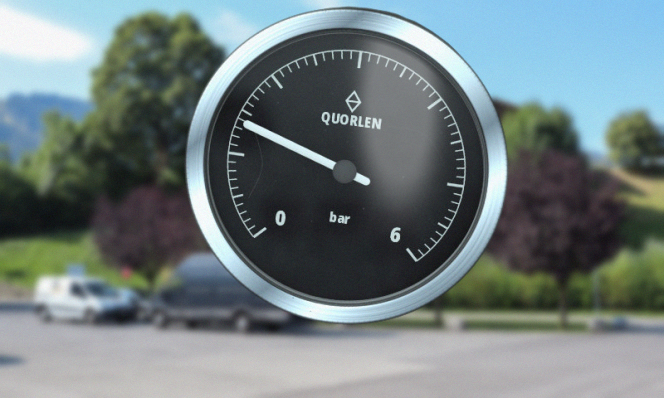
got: 1.4 bar
